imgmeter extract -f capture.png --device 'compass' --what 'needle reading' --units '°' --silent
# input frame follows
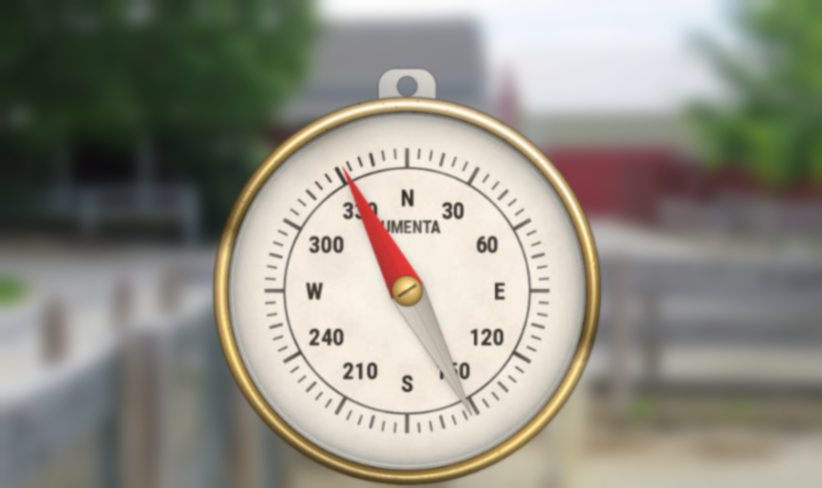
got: 332.5 °
